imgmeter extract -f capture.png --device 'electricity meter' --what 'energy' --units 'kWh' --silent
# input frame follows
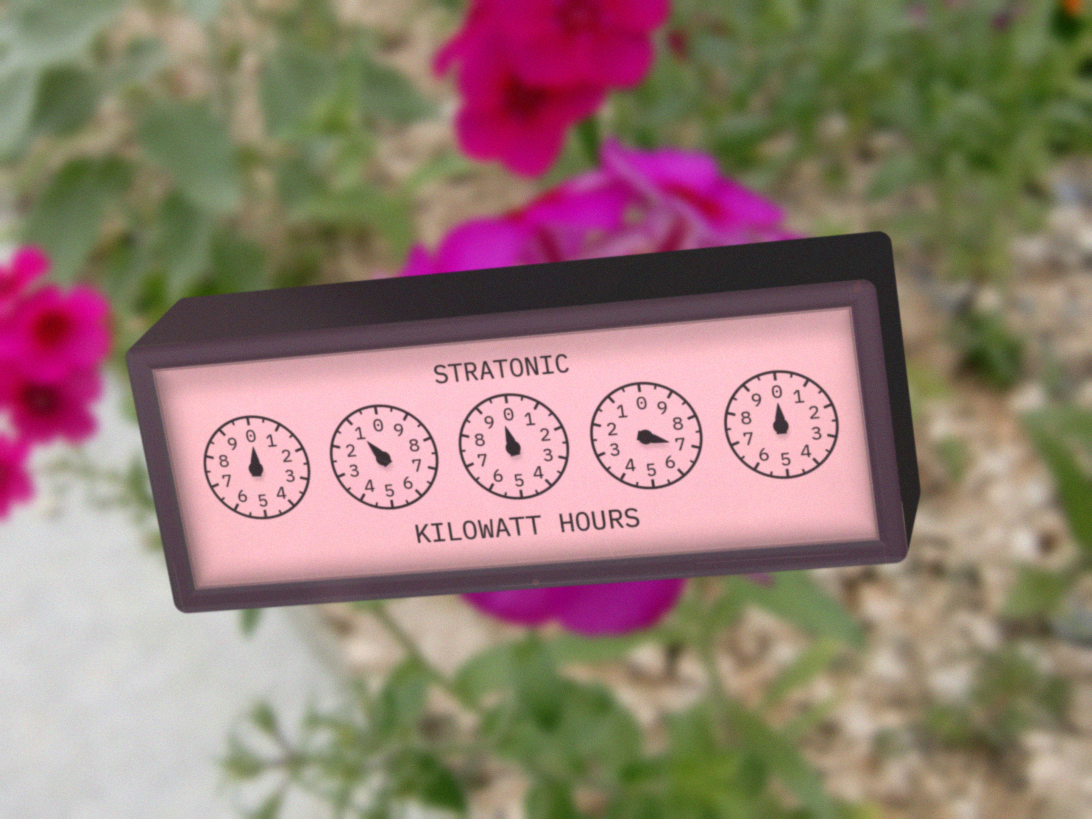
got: 970 kWh
